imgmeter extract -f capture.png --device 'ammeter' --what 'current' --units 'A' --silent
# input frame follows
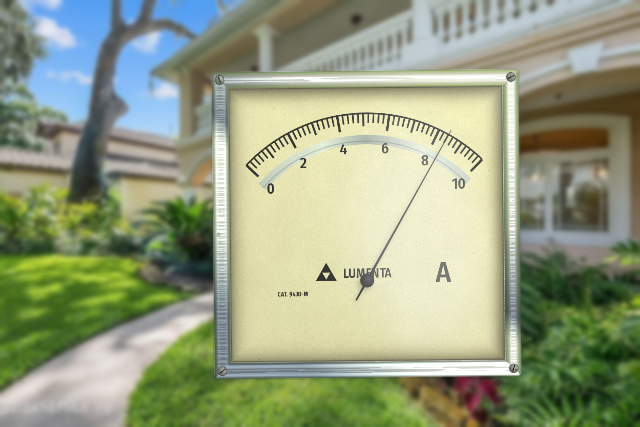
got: 8.4 A
